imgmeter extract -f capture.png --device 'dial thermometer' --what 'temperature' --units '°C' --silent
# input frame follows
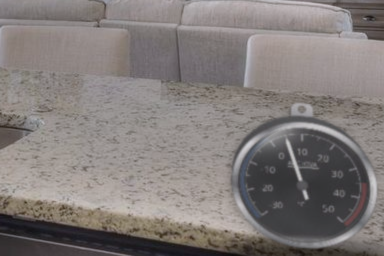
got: 5 °C
